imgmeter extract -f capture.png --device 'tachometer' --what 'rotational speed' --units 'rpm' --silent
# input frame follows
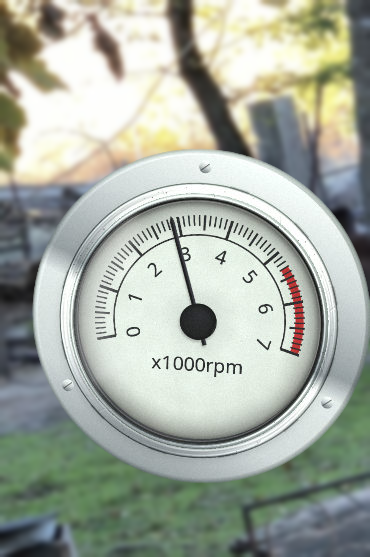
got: 2900 rpm
